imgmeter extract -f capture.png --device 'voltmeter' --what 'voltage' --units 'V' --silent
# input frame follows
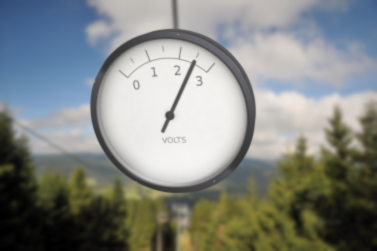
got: 2.5 V
